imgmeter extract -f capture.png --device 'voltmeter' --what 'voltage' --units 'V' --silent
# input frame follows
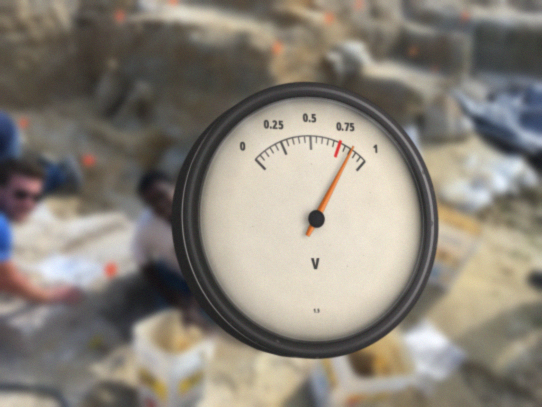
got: 0.85 V
